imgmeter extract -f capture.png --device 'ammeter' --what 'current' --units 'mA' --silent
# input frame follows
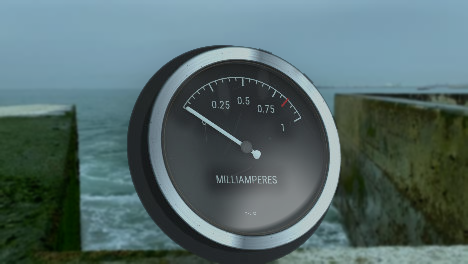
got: 0 mA
